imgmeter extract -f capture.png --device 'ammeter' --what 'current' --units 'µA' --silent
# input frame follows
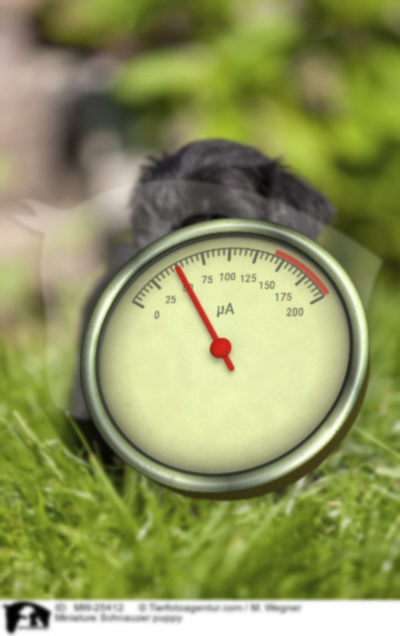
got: 50 µA
